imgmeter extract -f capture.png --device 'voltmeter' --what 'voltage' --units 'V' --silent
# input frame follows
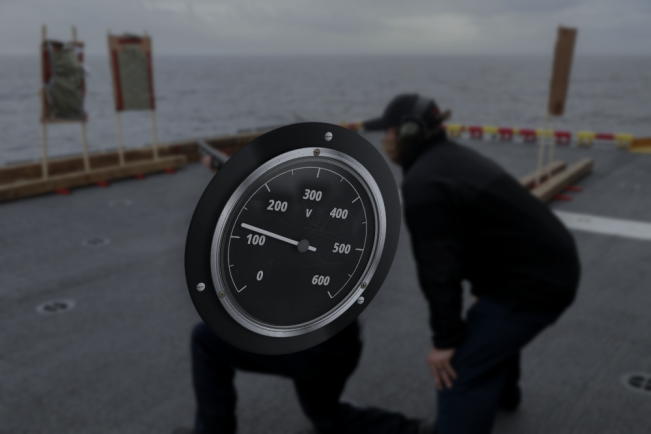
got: 125 V
